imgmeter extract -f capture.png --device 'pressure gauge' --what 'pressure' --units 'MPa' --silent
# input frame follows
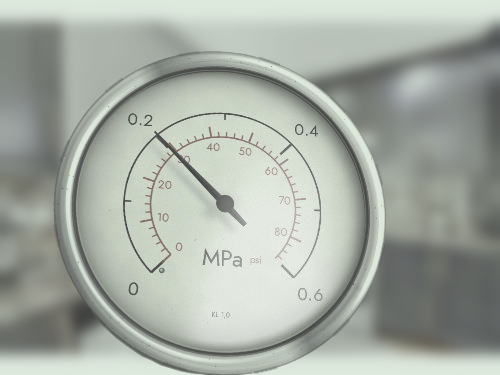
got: 0.2 MPa
